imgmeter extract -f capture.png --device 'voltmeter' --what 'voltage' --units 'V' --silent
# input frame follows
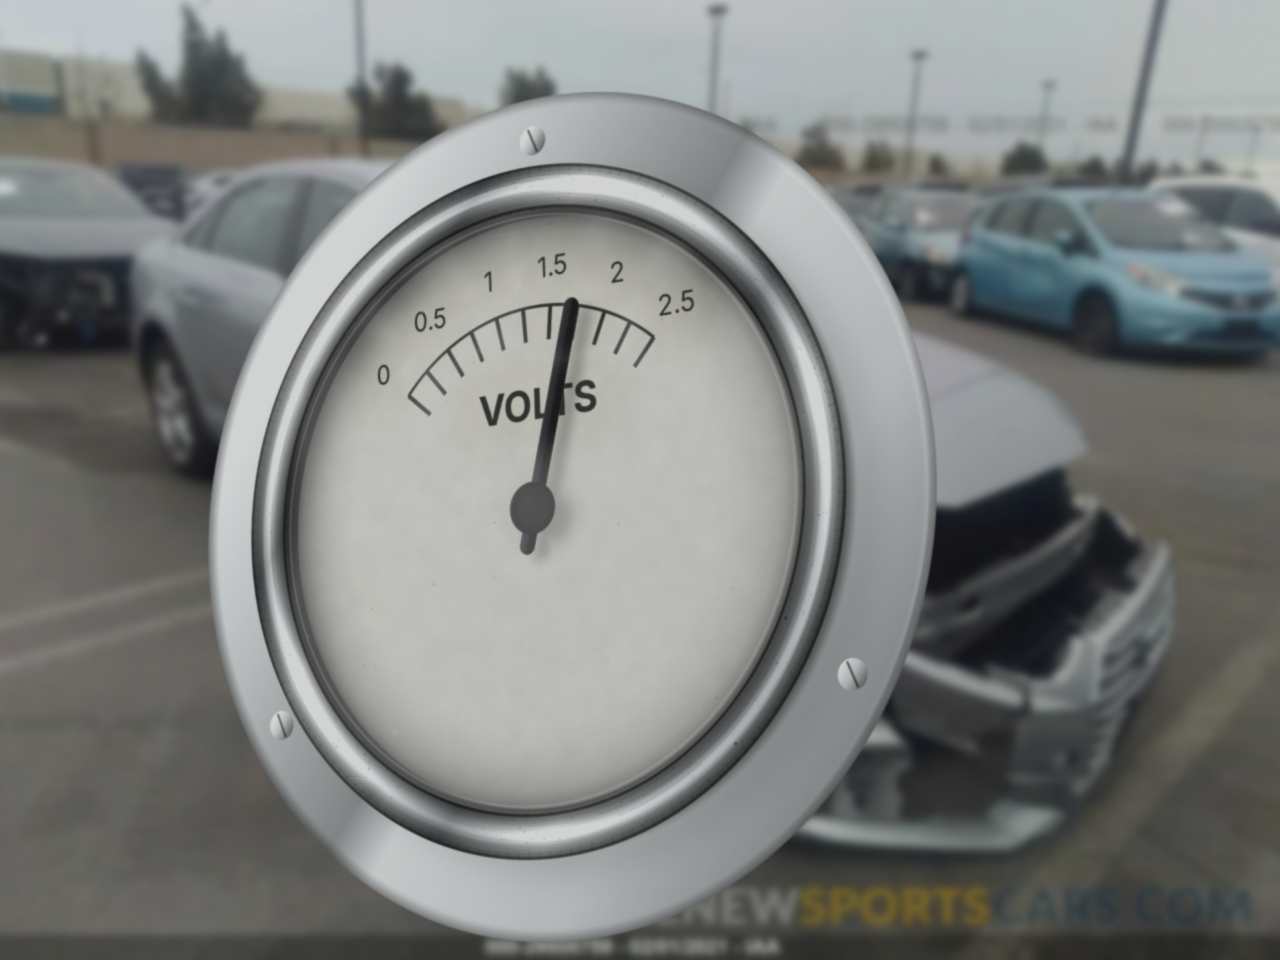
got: 1.75 V
